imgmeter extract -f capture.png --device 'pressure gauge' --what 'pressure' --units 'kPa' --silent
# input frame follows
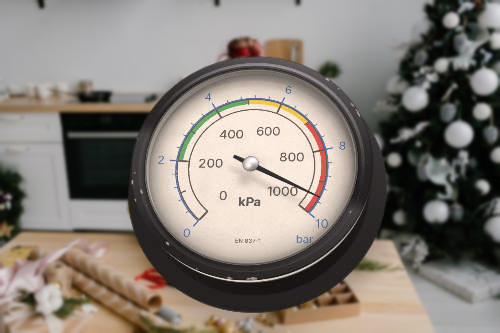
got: 950 kPa
